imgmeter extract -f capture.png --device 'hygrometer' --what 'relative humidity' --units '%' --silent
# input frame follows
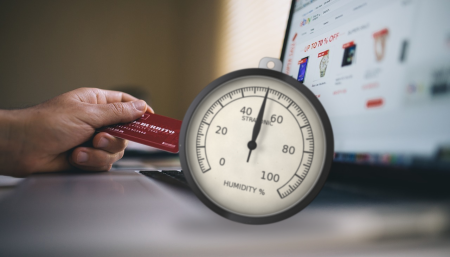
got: 50 %
